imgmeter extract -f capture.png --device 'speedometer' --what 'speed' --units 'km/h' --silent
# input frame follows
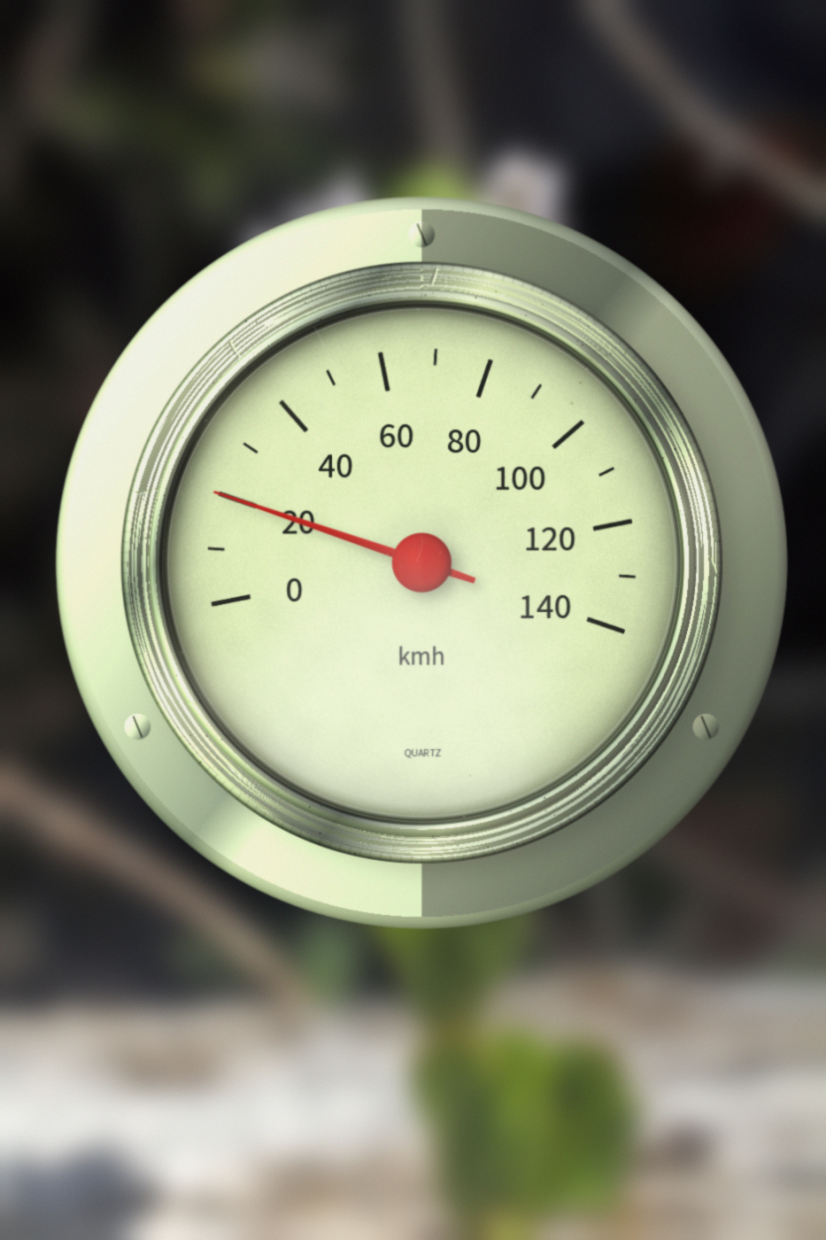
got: 20 km/h
